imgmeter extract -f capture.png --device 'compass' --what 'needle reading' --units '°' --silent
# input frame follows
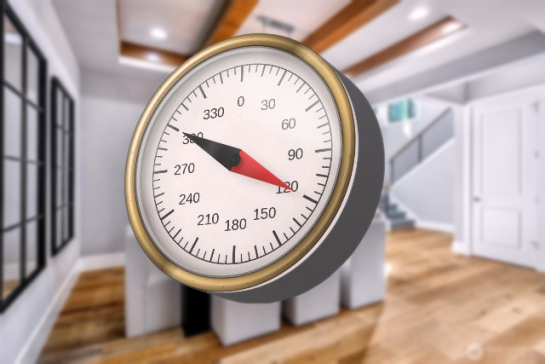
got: 120 °
